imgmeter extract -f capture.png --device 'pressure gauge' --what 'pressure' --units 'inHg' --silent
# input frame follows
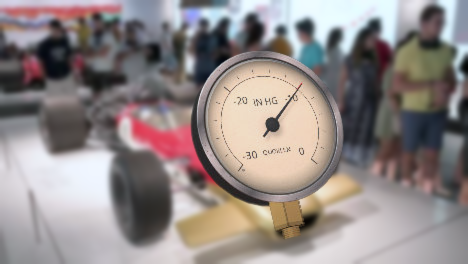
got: -10 inHg
